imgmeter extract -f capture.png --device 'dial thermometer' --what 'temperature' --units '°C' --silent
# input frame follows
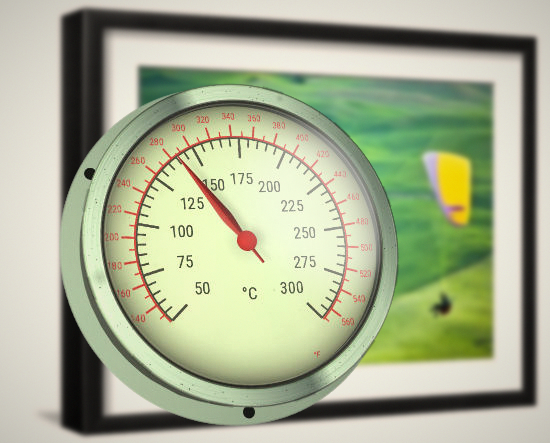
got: 140 °C
